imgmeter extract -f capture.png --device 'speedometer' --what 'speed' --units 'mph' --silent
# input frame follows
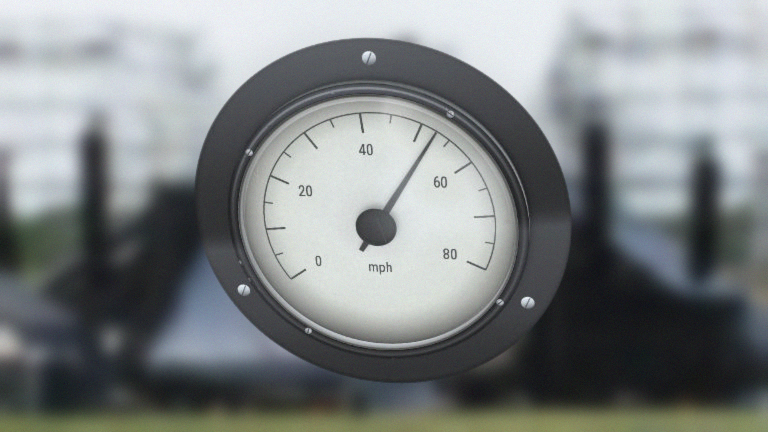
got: 52.5 mph
